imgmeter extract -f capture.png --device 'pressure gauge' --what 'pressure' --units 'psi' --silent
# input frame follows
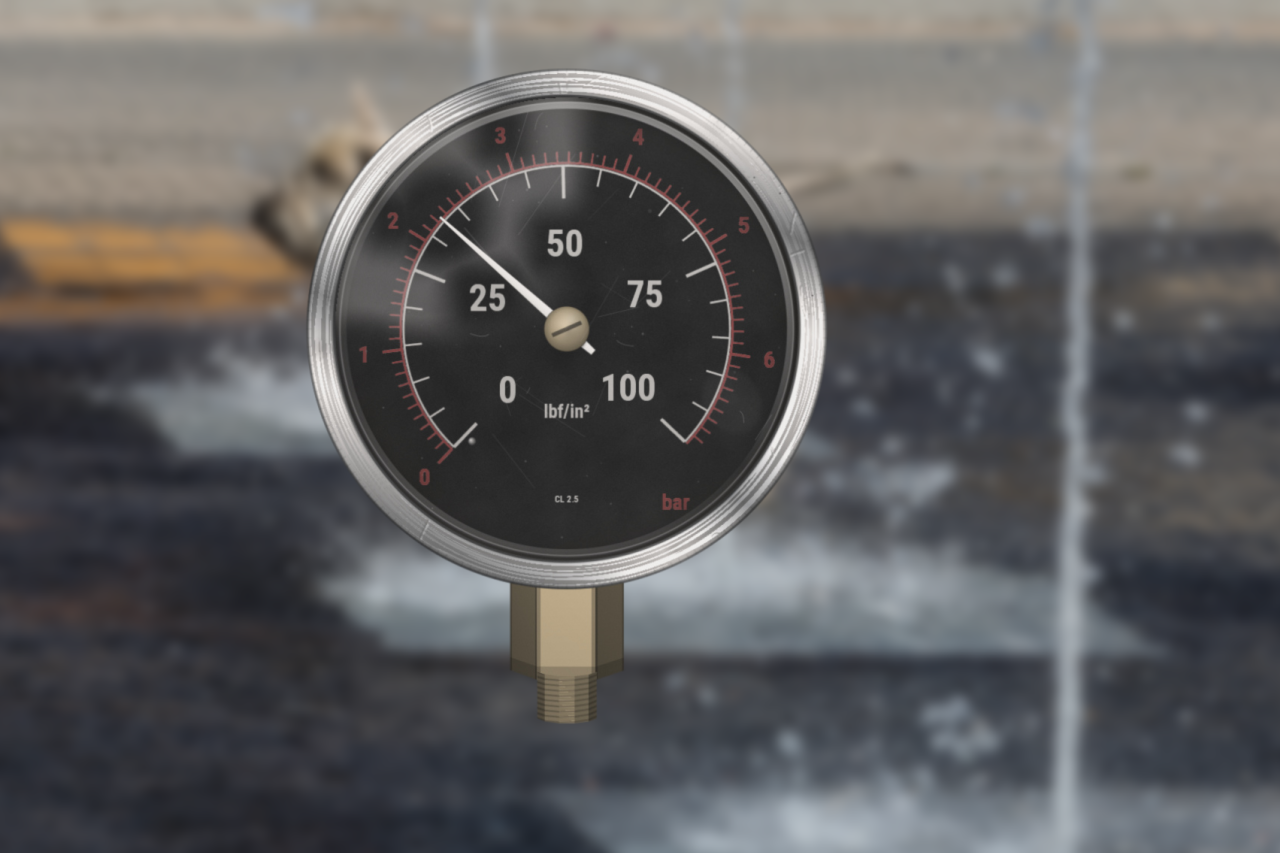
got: 32.5 psi
